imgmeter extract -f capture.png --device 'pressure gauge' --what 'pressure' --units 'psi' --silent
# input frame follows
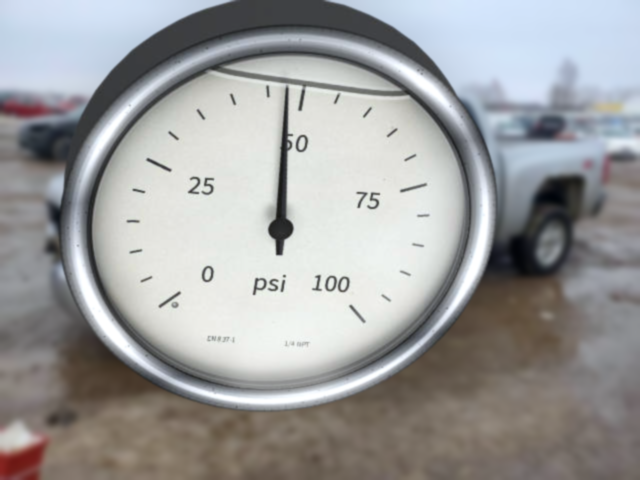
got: 47.5 psi
